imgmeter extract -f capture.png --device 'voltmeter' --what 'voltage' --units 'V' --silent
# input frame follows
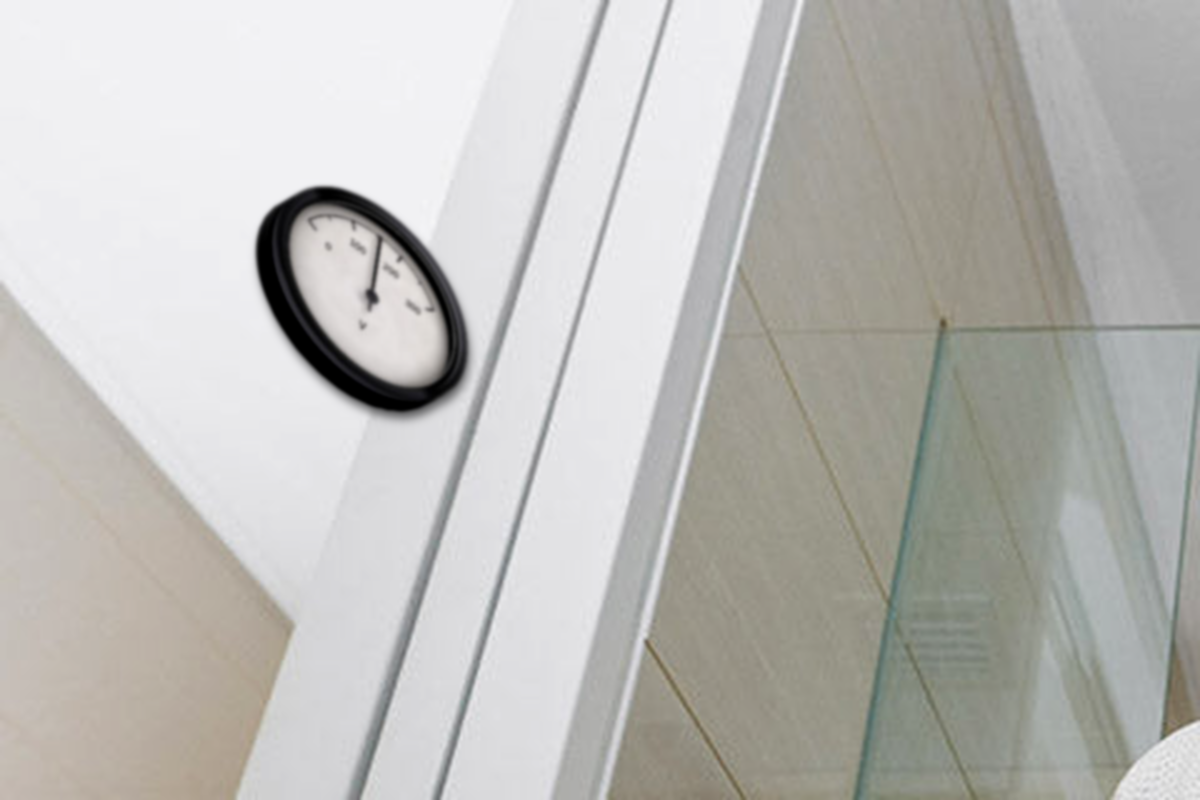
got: 150 V
